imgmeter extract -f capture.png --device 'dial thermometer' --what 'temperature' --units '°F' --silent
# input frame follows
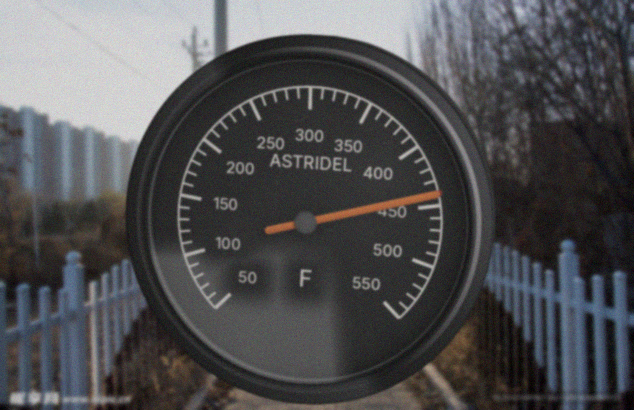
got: 440 °F
